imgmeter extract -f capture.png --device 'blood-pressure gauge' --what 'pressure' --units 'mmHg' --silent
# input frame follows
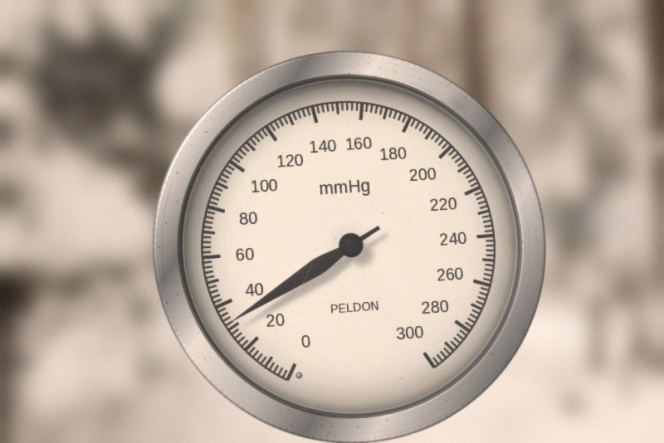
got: 32 mmHg
